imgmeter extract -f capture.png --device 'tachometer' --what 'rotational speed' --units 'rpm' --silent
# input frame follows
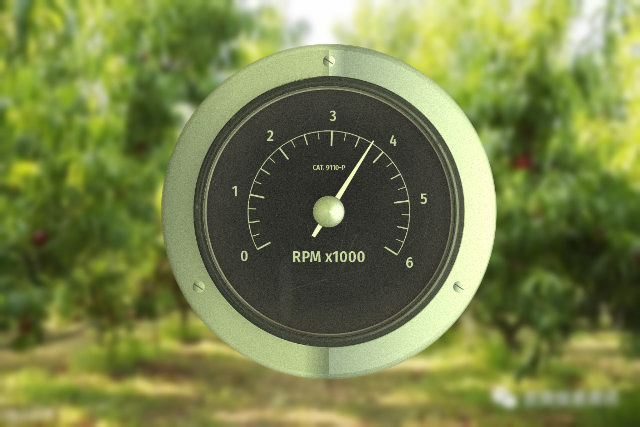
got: 3750 rpm
